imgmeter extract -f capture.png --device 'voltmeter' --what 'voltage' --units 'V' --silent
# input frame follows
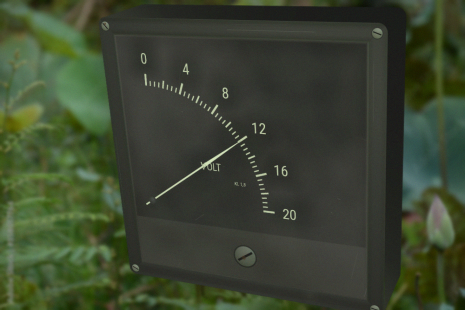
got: 12 V
